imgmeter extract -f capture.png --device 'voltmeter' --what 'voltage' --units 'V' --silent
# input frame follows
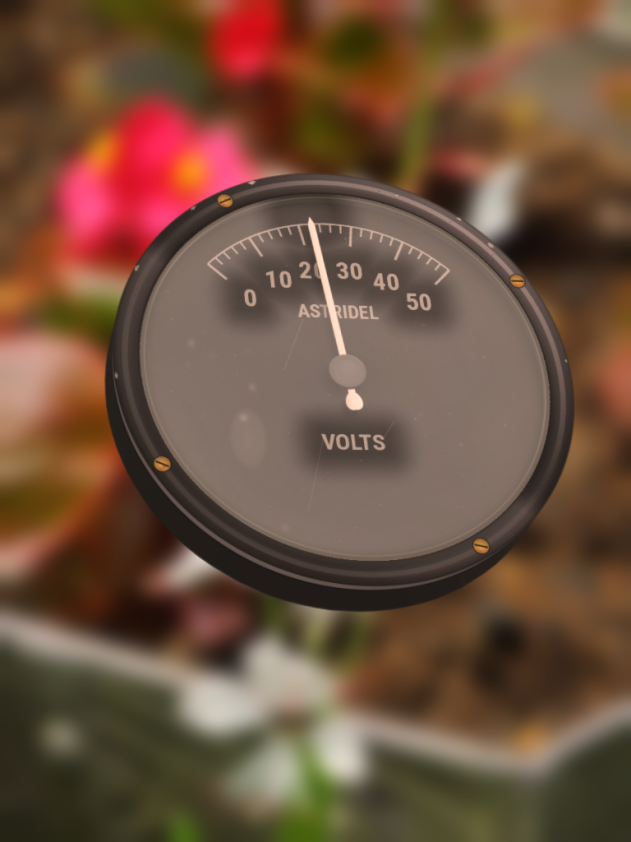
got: 22 V
